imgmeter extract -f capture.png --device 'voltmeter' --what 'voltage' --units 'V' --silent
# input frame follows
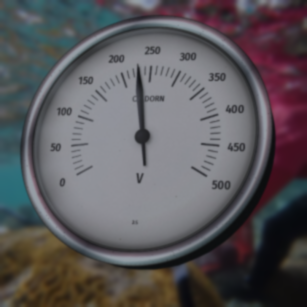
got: 230 V
